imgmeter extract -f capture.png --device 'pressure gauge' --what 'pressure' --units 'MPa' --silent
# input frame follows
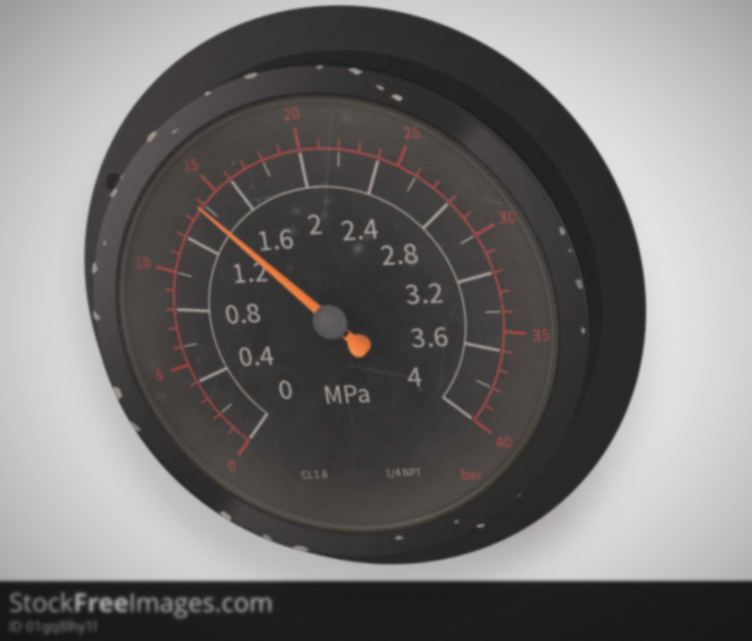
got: 1.4 MPa
